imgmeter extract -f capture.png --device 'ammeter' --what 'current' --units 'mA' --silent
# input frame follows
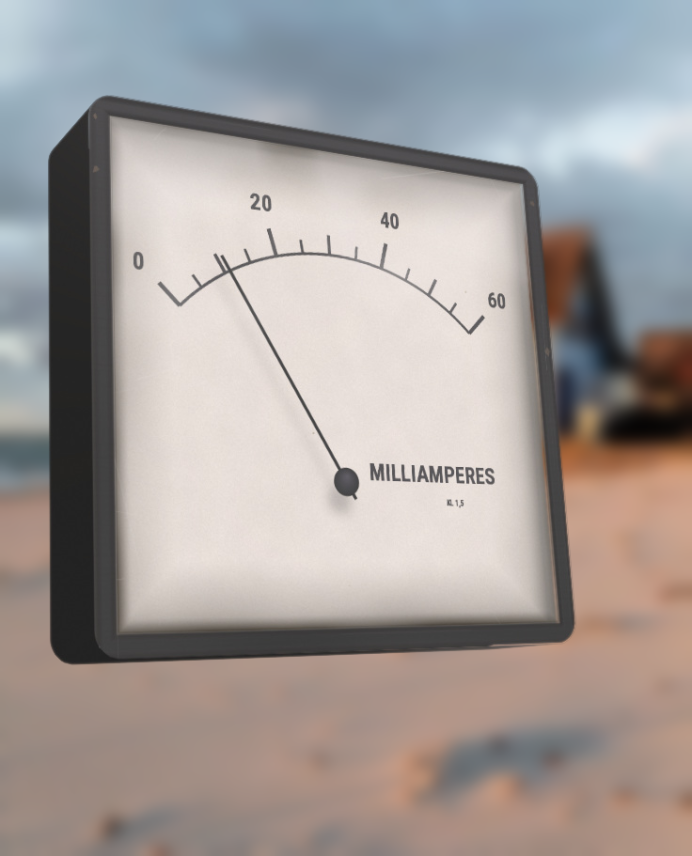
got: 10 mA
